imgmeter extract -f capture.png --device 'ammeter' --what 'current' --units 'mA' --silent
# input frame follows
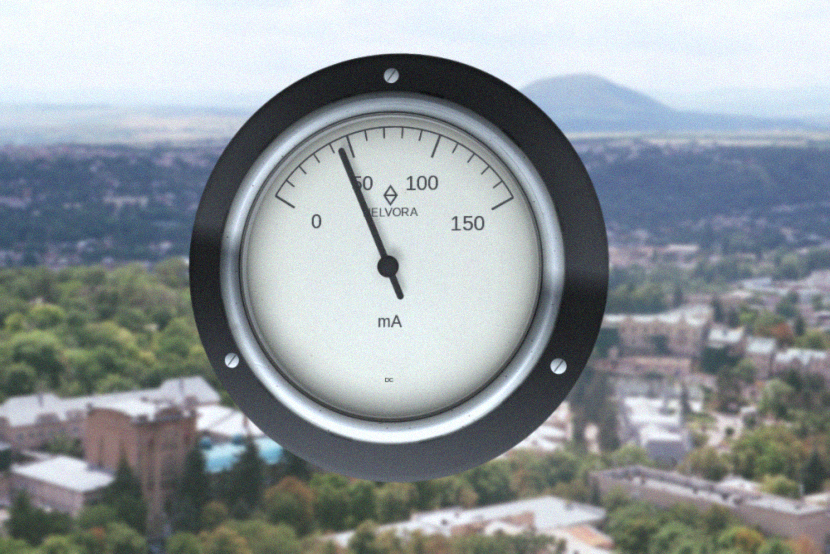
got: 45 mA
